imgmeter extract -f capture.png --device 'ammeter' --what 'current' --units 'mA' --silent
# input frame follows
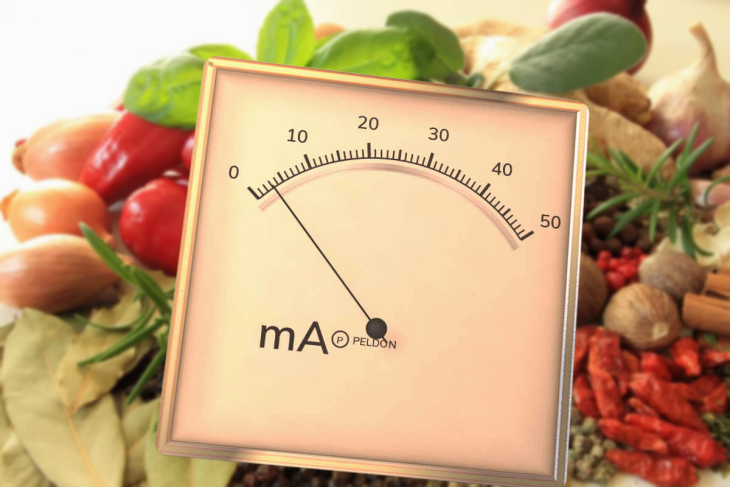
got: 3 mA
